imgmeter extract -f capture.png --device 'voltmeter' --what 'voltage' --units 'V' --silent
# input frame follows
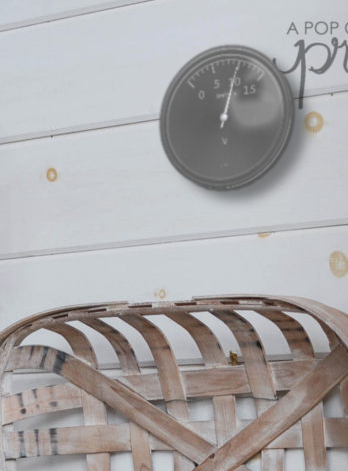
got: 10 V
